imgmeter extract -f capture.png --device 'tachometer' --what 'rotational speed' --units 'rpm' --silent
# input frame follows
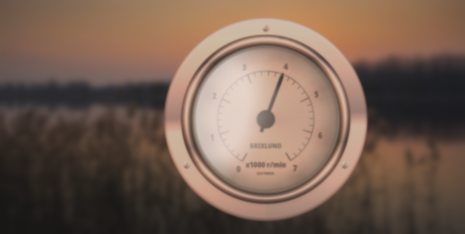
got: 4000 rpm
